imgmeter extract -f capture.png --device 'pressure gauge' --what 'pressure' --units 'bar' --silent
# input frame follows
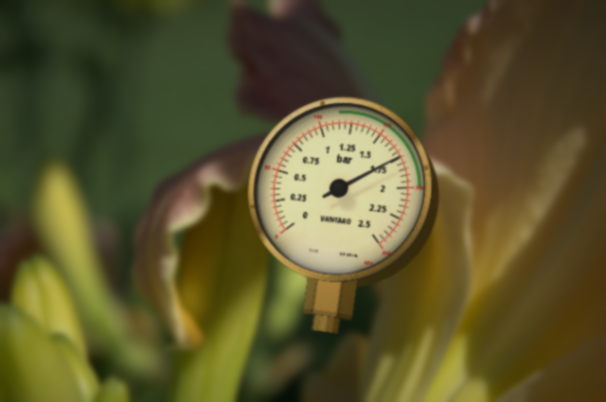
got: 1.75 bar
